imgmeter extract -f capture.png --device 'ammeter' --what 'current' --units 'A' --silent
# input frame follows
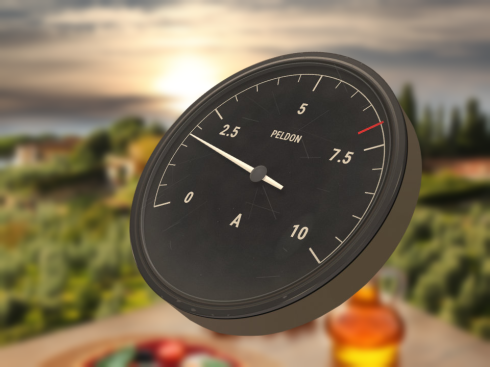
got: 1.75 A
